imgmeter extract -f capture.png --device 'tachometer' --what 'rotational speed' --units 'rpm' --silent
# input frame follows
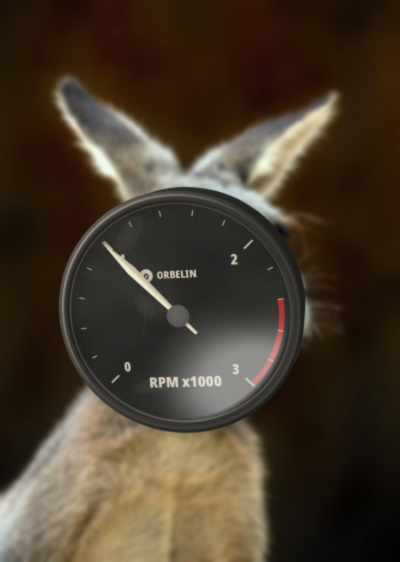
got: 1000 rpm
